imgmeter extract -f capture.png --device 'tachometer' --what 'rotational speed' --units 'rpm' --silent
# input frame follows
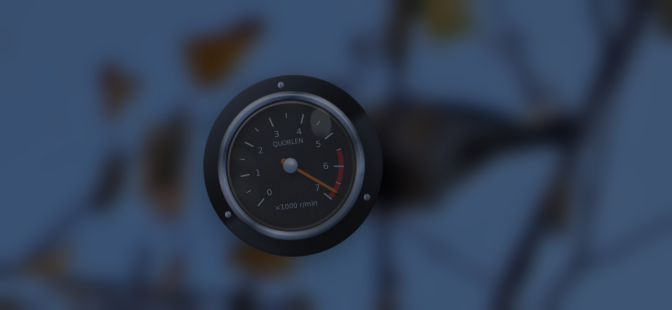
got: 6750 rpm
